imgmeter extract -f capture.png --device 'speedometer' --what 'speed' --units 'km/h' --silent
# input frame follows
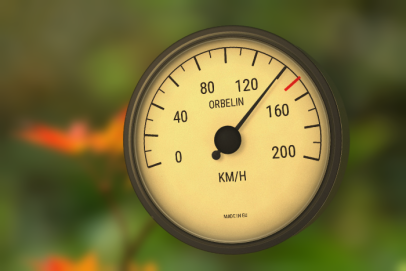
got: 140 km/h
